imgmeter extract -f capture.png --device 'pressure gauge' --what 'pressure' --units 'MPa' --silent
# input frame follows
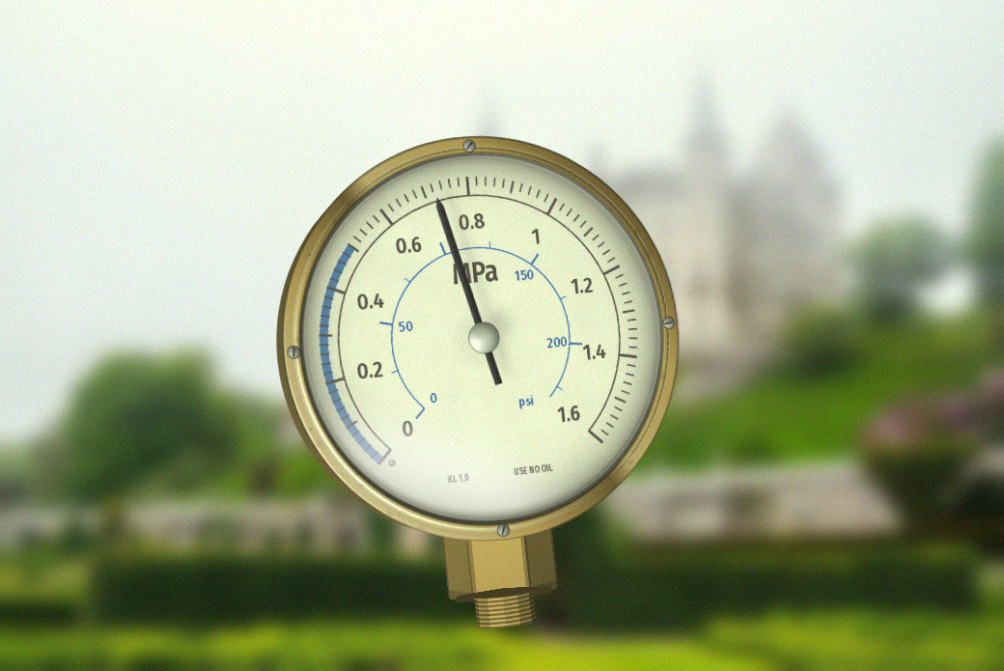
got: 0.72 MPa
